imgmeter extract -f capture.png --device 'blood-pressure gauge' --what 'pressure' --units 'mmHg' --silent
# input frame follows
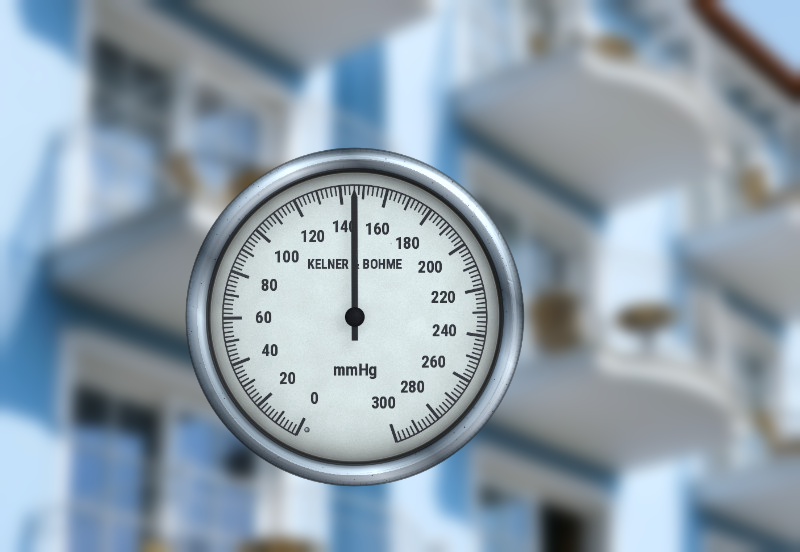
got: 146 mmHg
